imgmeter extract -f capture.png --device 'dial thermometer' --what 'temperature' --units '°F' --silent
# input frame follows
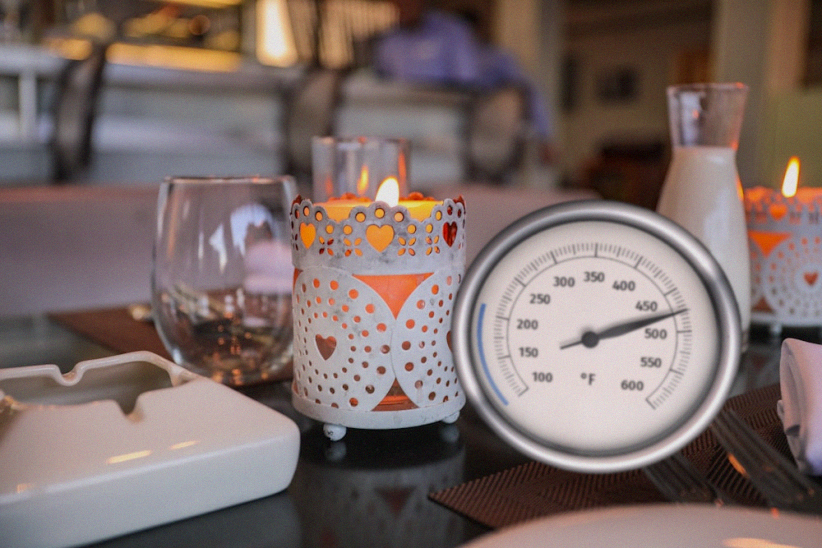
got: 475 °F
